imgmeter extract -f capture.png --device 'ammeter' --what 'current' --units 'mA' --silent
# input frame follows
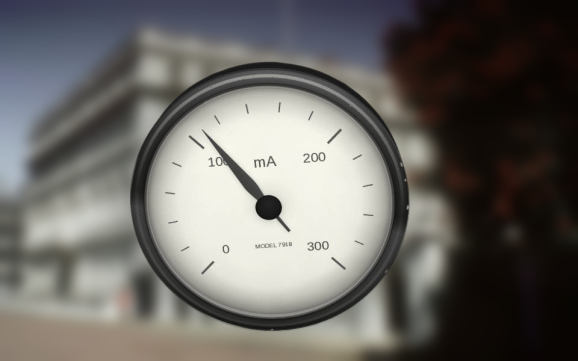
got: 110 mA
